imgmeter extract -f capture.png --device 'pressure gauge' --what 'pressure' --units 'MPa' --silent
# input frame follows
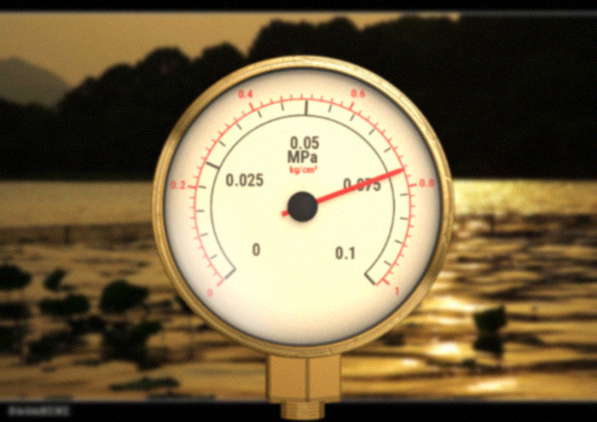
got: 0.075 MPa
